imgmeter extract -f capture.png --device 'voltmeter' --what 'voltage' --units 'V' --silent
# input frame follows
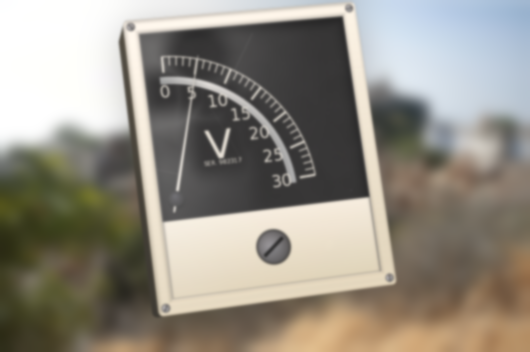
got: 5 V
